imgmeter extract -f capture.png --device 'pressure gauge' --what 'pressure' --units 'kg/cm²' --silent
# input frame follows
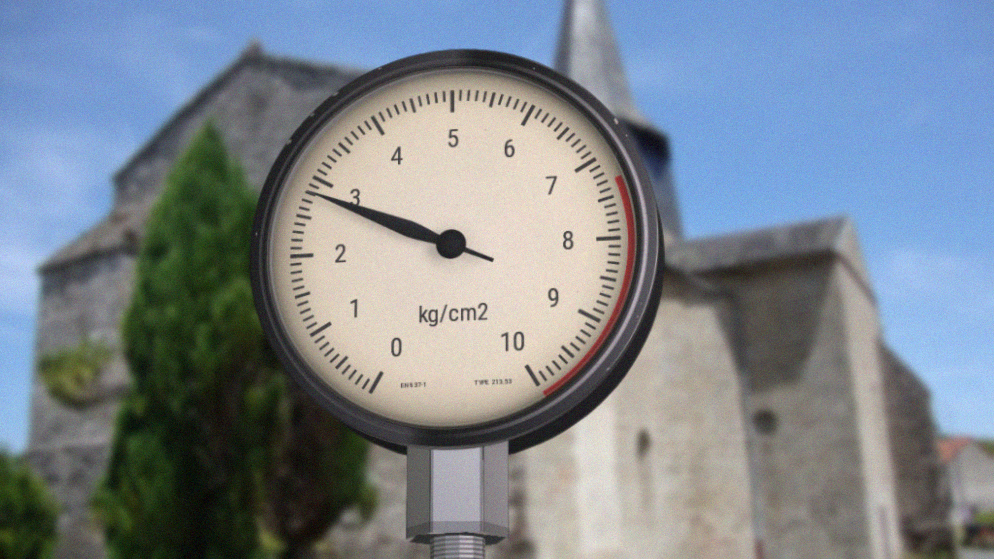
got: 2.8 kg/cm²
